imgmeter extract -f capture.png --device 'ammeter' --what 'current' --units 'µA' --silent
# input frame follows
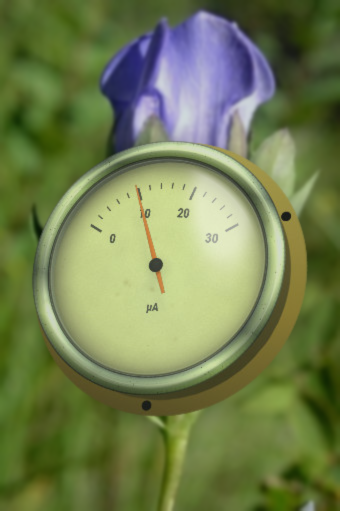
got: 10 µA
